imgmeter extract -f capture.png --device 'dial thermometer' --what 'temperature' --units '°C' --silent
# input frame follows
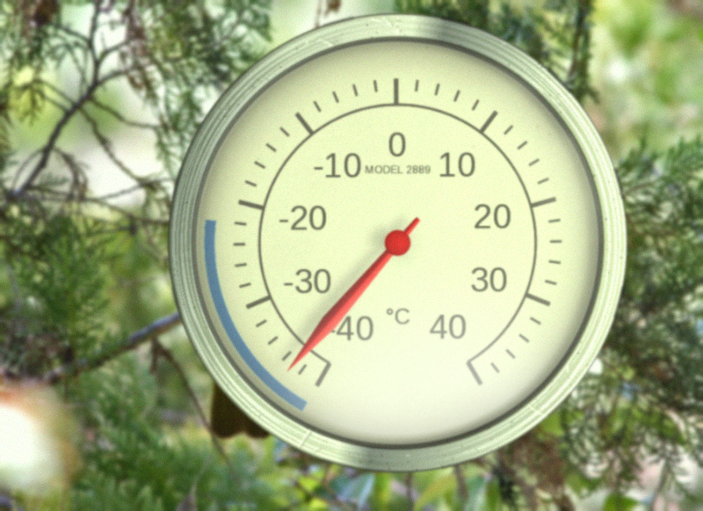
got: -37 °C
